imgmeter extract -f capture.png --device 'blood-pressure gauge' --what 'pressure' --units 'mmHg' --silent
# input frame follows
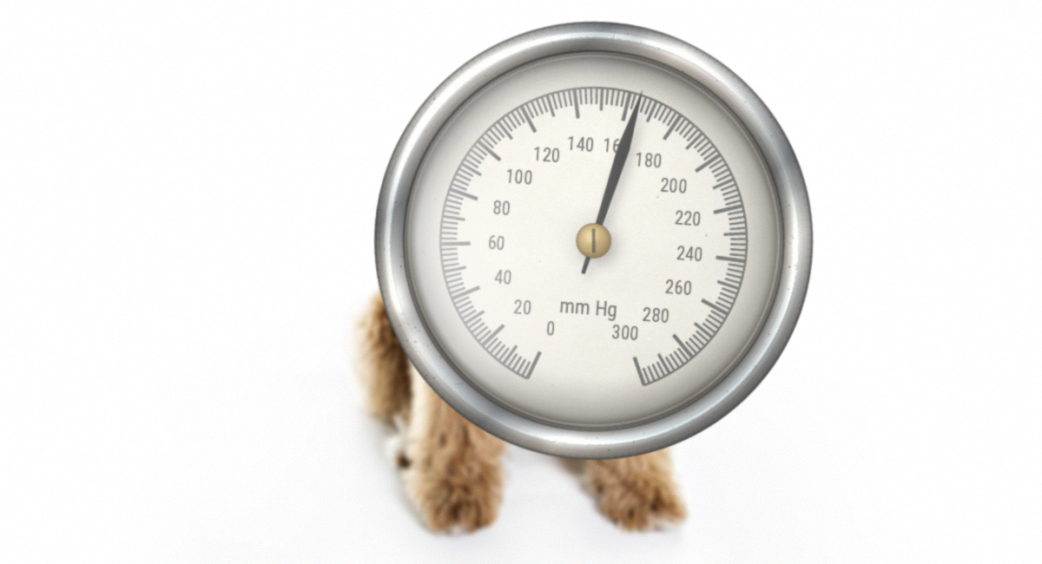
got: 164 mmHg
